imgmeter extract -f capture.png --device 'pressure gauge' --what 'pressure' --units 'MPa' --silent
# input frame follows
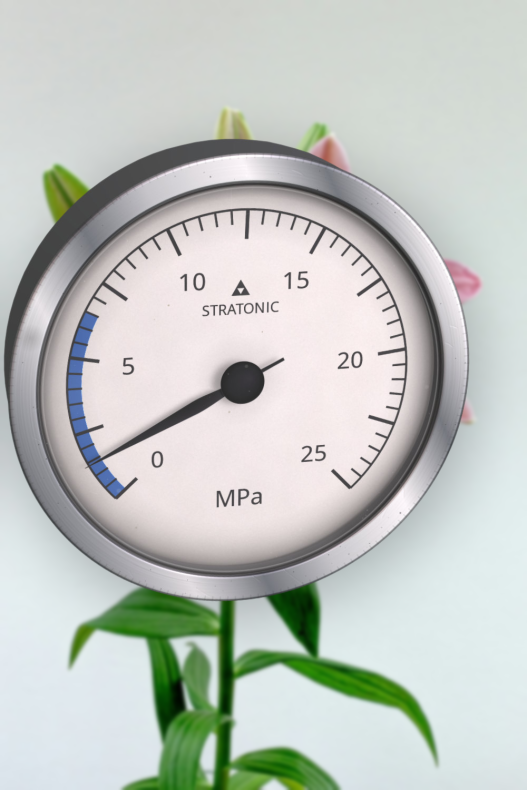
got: 1.5 MPa
